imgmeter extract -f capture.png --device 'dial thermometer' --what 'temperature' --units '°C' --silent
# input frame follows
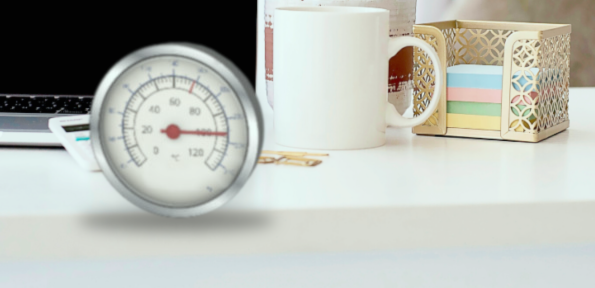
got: 100 °C
